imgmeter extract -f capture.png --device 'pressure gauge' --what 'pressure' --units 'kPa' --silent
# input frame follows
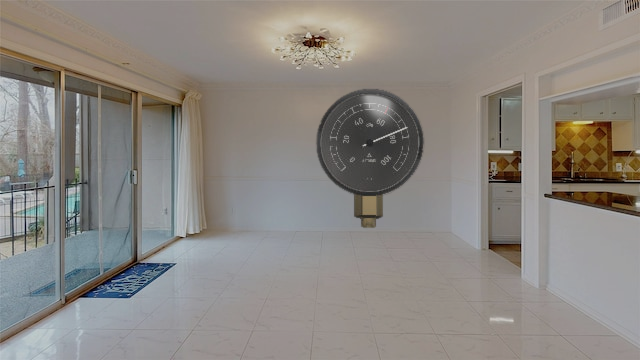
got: 75 kPa
